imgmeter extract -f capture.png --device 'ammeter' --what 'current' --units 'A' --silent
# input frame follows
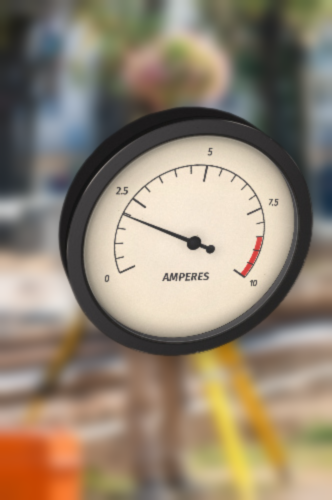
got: 2 A
